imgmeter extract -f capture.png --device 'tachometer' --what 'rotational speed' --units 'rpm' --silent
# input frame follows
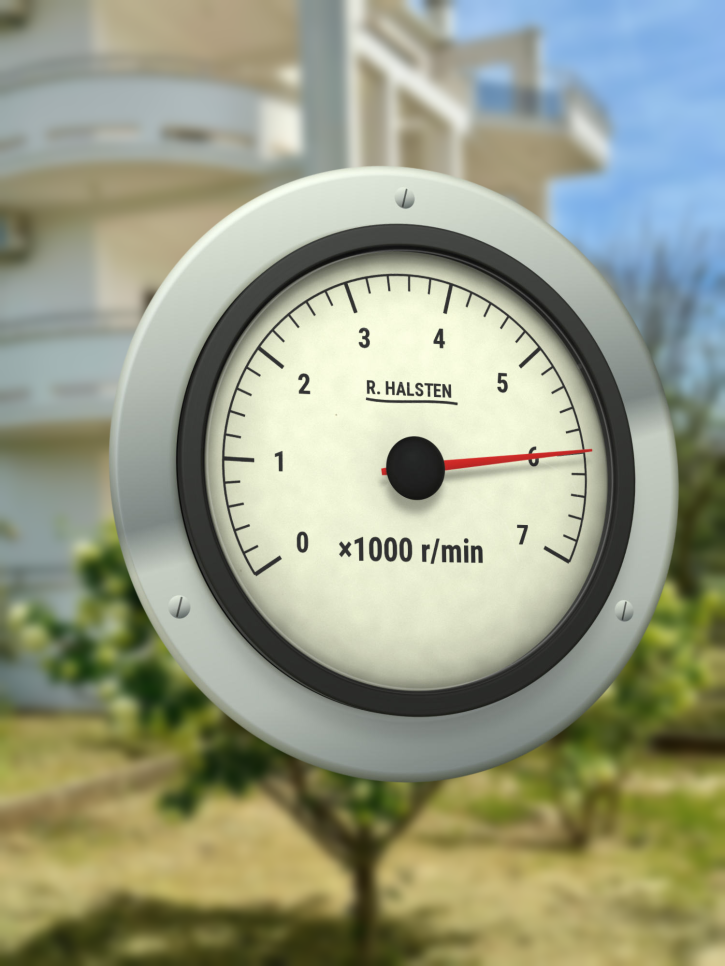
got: 6000 rpm
